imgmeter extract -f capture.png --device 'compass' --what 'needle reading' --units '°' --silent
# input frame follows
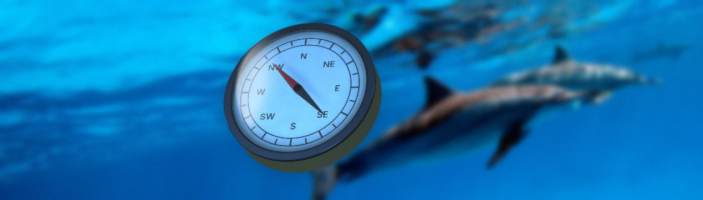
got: 315 °
